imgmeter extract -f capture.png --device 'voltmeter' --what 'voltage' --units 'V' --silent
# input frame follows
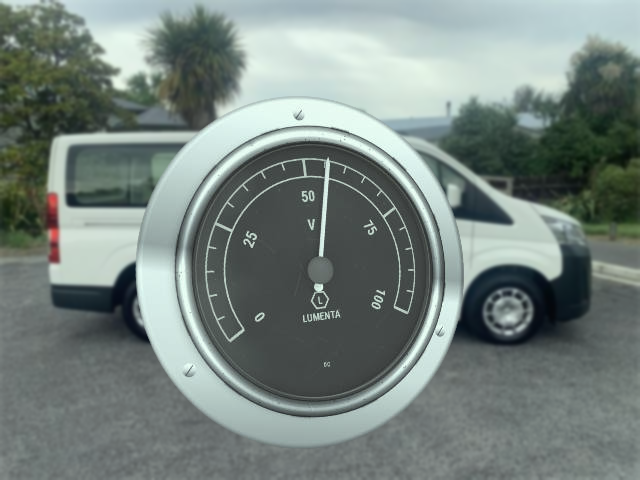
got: 55 V
